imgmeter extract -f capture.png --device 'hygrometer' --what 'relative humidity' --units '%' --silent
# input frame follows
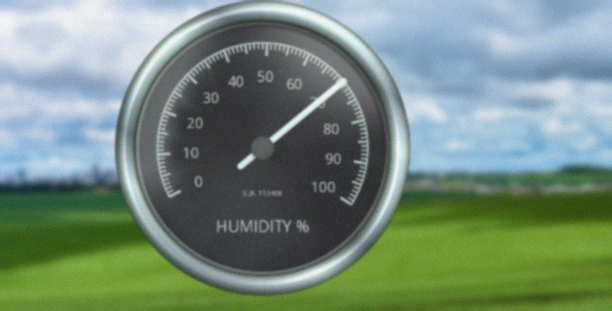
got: 70 %
